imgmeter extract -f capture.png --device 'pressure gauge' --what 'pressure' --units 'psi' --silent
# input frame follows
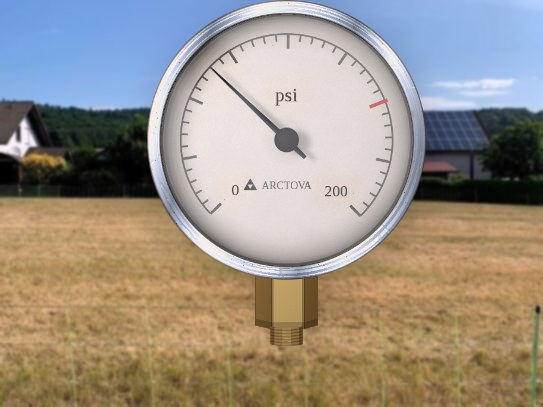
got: 65 psi
